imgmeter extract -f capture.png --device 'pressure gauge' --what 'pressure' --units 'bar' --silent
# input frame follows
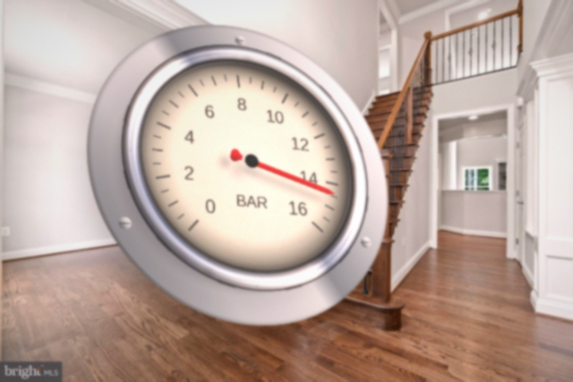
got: 14.5 bar
